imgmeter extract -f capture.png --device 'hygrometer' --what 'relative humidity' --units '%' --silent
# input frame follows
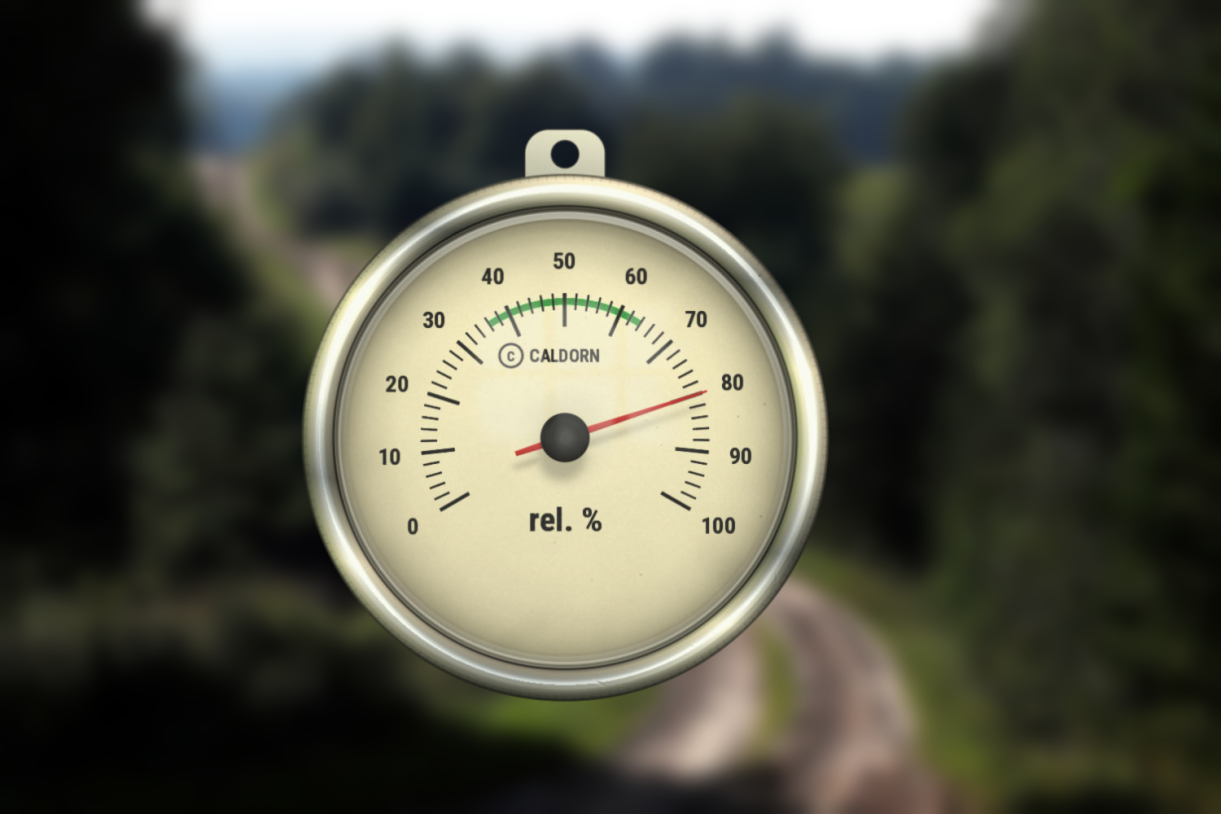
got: 80 %
